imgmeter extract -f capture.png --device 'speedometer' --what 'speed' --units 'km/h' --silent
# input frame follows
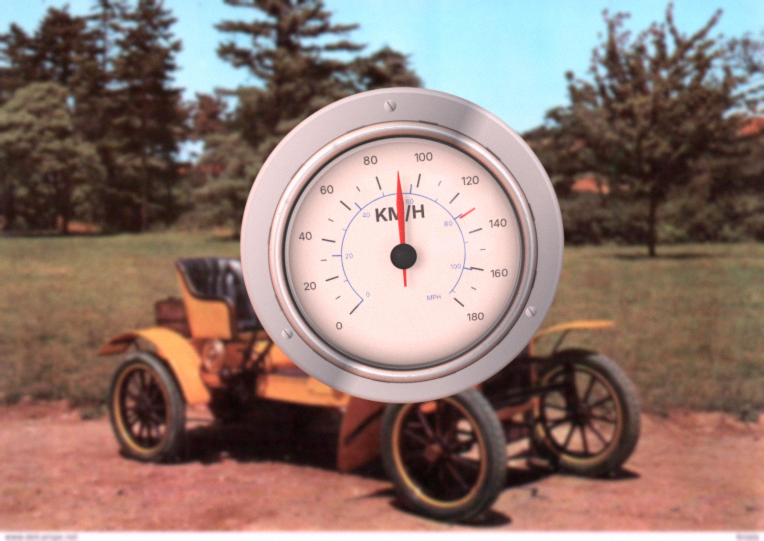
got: 90 km/h
